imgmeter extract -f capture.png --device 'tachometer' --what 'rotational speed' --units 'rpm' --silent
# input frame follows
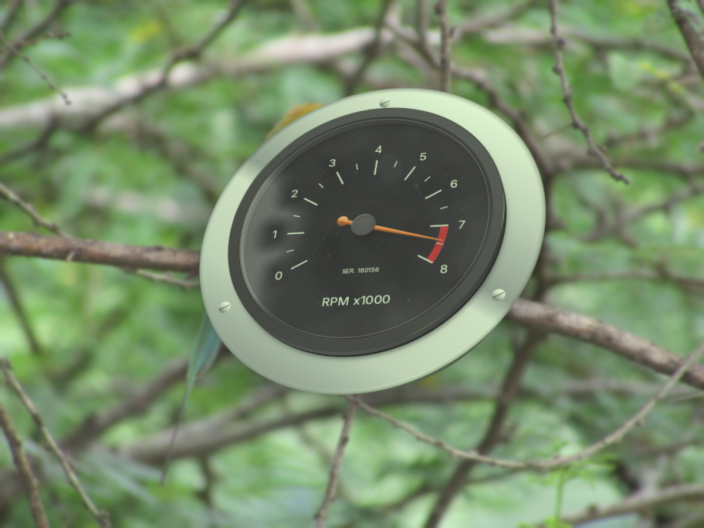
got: 7500 rpm
